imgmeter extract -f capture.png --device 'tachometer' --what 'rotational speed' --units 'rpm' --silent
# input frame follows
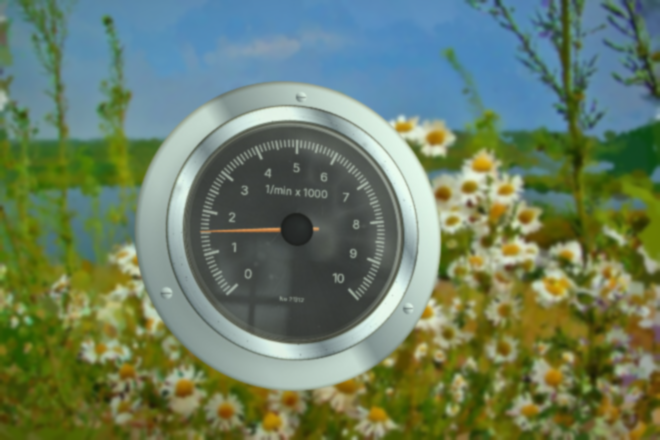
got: 1500 rpm
